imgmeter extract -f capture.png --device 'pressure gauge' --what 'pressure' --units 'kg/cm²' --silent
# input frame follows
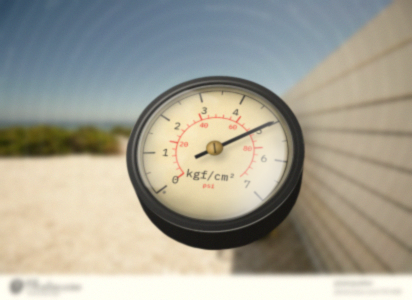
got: 5 kg/cm²
